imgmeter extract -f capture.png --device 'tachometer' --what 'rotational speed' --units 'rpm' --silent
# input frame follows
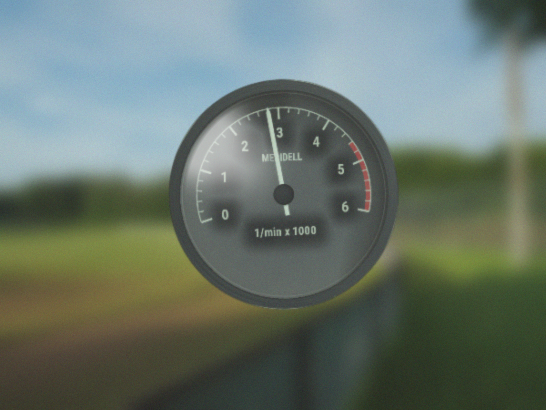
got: 2800 rpm
